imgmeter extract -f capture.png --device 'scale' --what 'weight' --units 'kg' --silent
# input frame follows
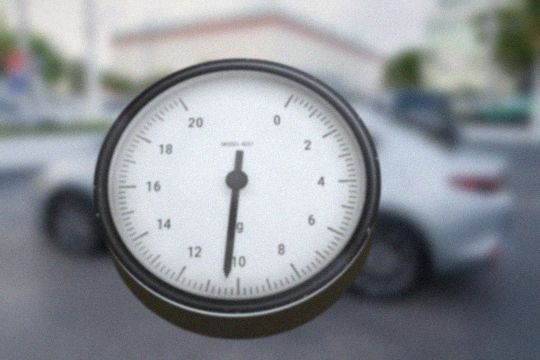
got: 10.4 kg
